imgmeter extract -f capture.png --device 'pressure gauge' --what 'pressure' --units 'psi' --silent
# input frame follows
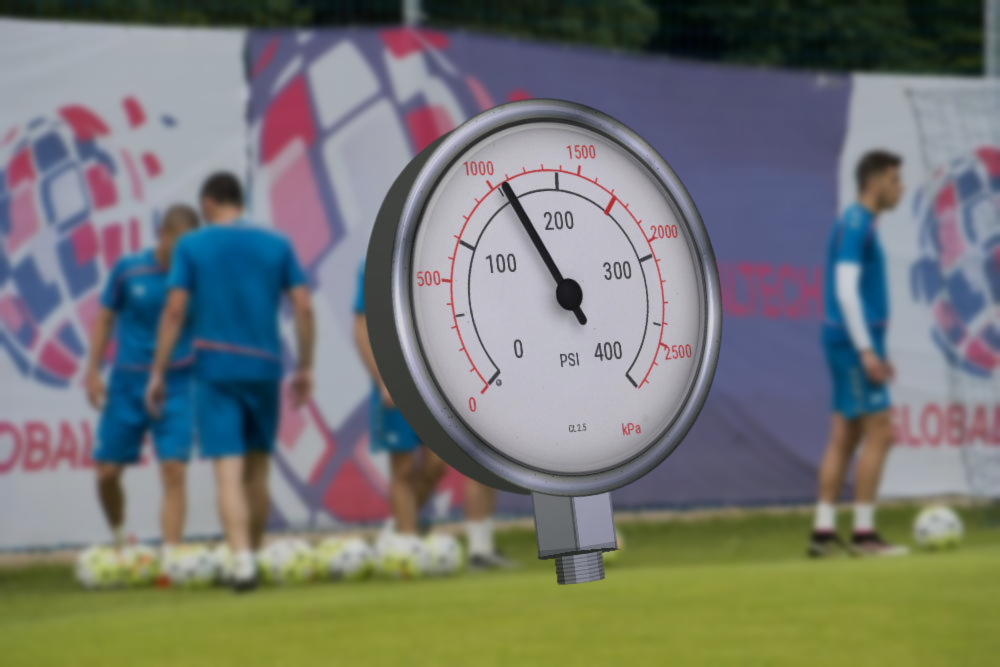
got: 150 psi
